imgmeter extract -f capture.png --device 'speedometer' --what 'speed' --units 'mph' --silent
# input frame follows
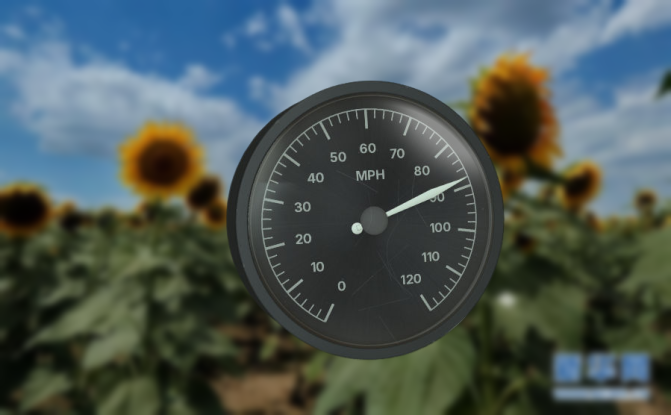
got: 88 mph
